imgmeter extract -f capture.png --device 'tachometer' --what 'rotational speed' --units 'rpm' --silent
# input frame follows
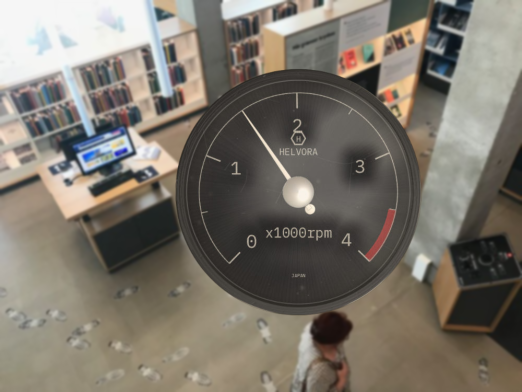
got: 1500 rpm
